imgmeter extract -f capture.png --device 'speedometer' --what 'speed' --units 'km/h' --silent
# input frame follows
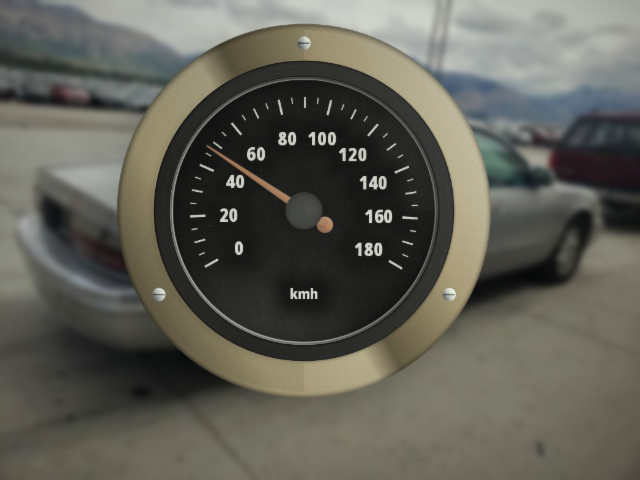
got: 47.5 km/h
